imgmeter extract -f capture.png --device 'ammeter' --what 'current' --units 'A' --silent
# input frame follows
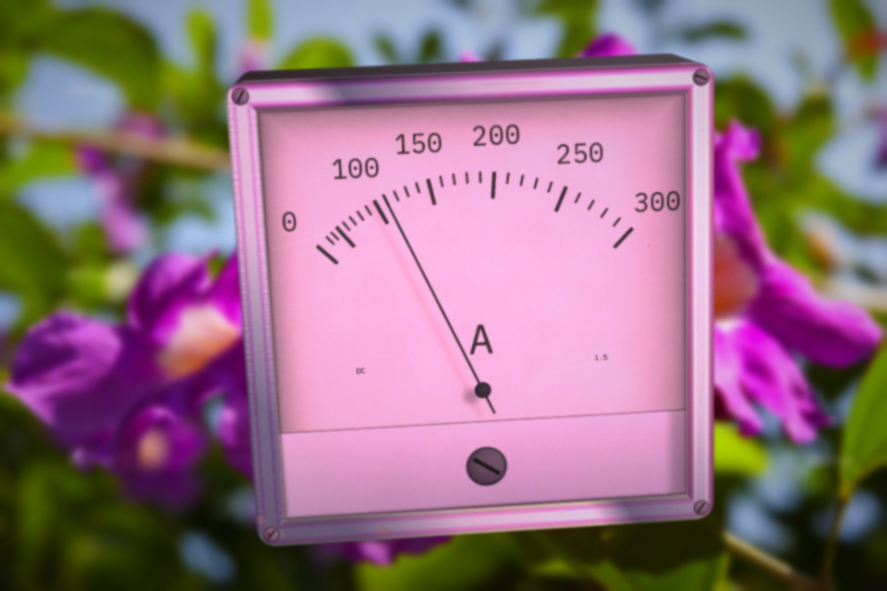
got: 110 A
